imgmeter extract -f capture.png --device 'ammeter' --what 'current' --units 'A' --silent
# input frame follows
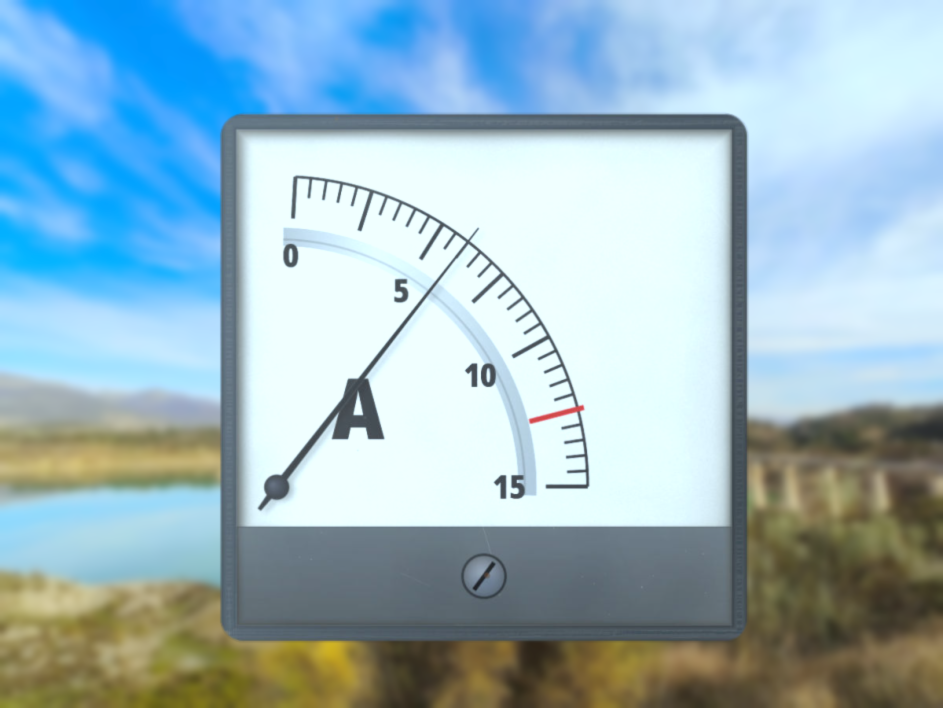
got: 6 A
